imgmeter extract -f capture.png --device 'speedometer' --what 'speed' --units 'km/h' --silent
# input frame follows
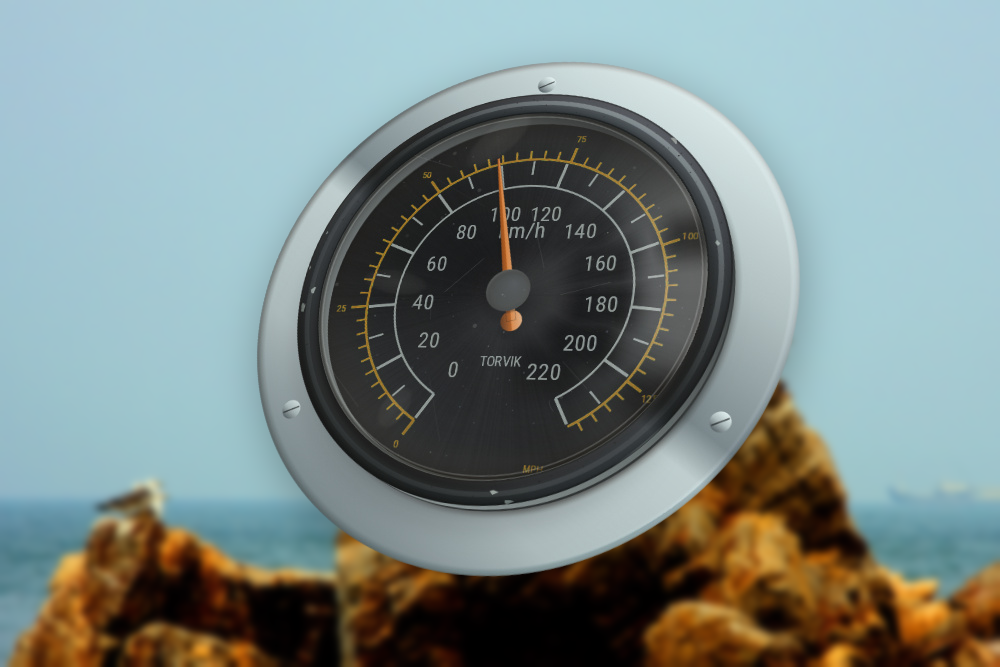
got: 100 km/h
